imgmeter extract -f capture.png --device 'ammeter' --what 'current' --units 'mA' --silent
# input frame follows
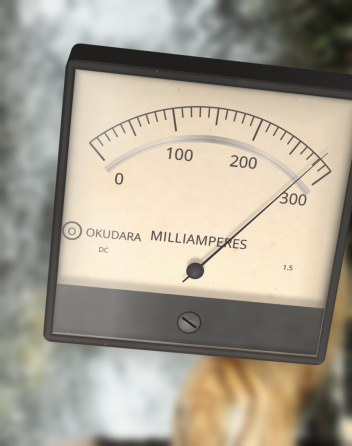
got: 280 mA
